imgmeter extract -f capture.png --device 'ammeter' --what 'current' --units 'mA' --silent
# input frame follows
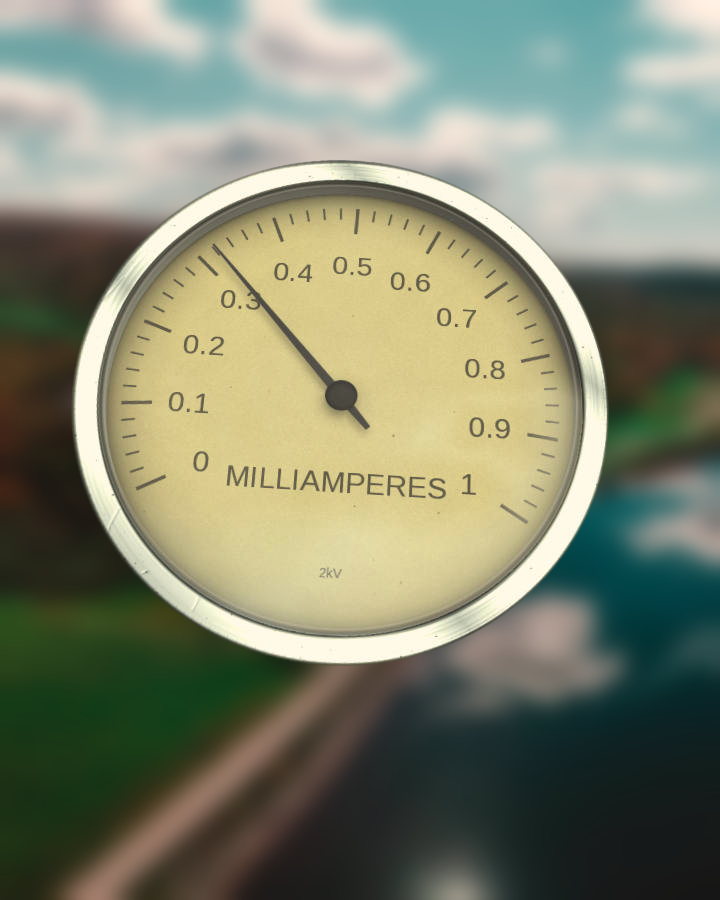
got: 0.32 mA
